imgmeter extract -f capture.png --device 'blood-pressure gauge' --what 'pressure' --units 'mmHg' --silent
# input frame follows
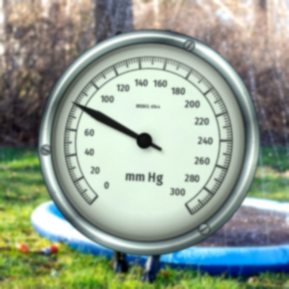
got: 80 mmHg
